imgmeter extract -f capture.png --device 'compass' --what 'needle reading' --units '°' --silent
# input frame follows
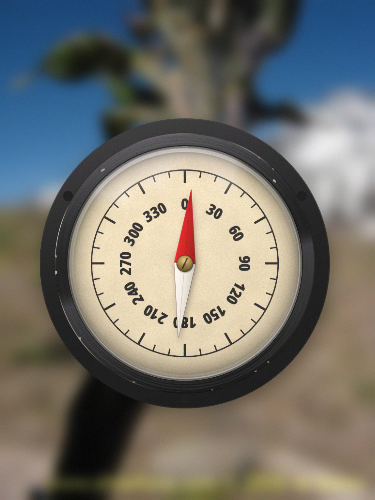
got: 5 °
